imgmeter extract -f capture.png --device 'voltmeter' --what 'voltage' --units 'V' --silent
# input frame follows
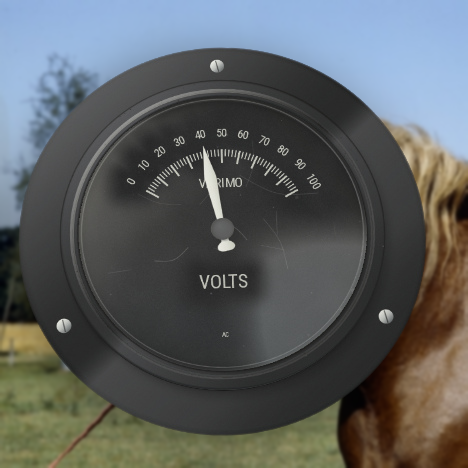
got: 40 V
